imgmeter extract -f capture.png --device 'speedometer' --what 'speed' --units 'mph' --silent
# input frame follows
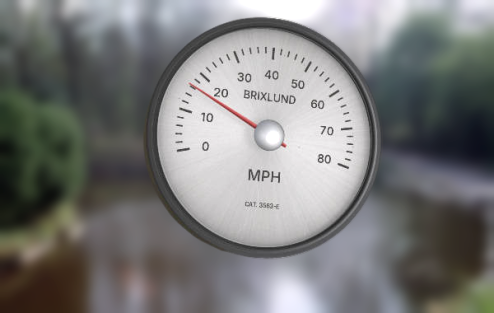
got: 16 mph
